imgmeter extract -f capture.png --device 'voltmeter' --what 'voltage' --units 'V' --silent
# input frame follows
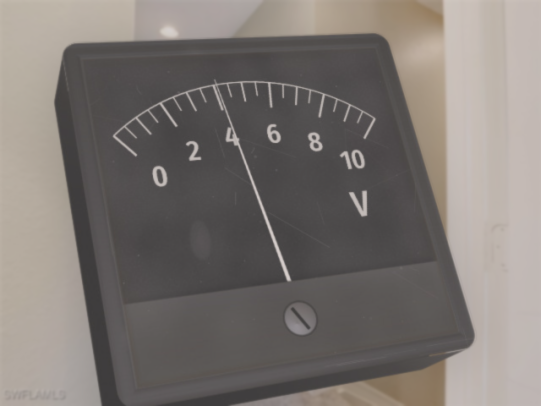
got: 4 V
